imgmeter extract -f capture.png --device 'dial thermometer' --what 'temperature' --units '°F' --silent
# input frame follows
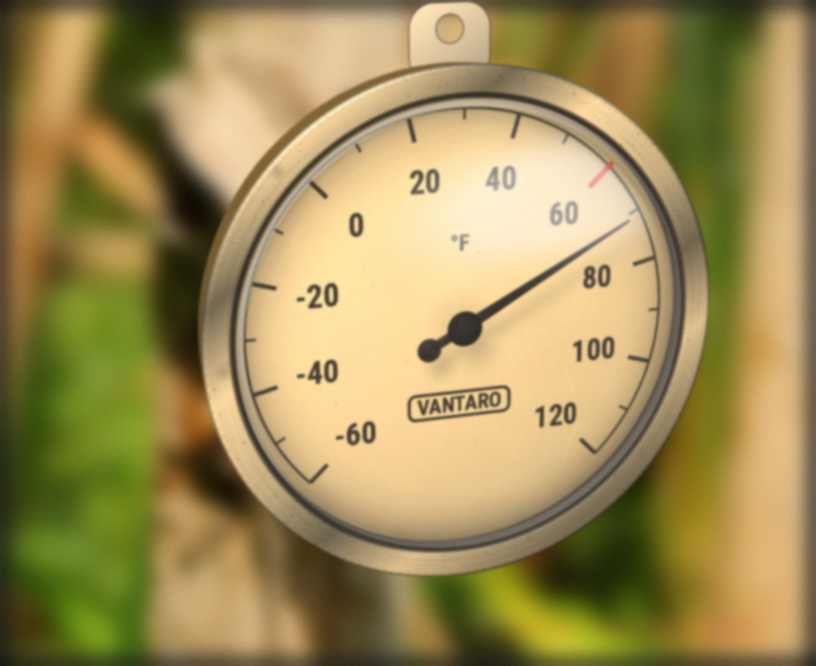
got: 70 °F
